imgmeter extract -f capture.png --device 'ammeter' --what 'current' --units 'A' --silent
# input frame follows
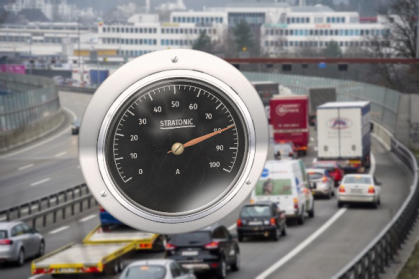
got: 80 A
